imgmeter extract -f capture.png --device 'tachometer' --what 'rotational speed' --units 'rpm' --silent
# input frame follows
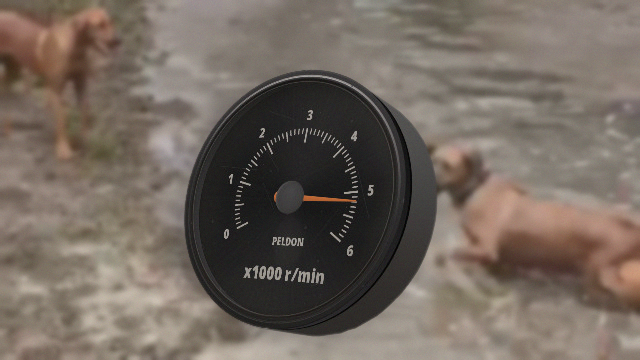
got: 5200 rpm
